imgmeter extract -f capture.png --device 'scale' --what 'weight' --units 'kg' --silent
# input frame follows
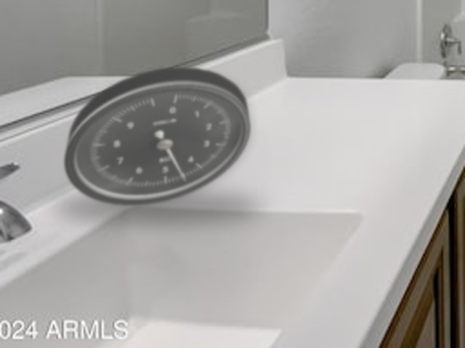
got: 4.5 kg
